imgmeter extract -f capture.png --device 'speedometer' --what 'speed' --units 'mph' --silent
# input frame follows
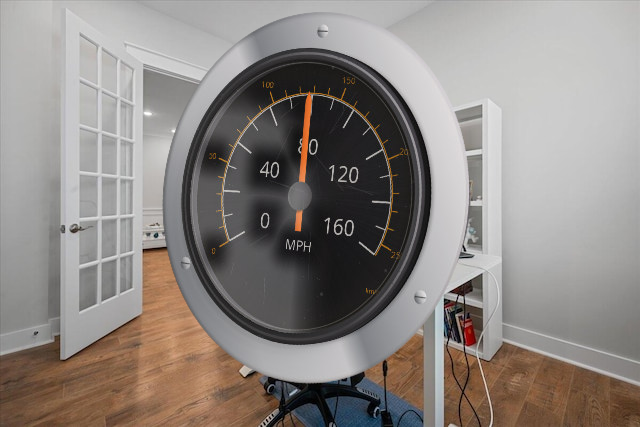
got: 80 mph
